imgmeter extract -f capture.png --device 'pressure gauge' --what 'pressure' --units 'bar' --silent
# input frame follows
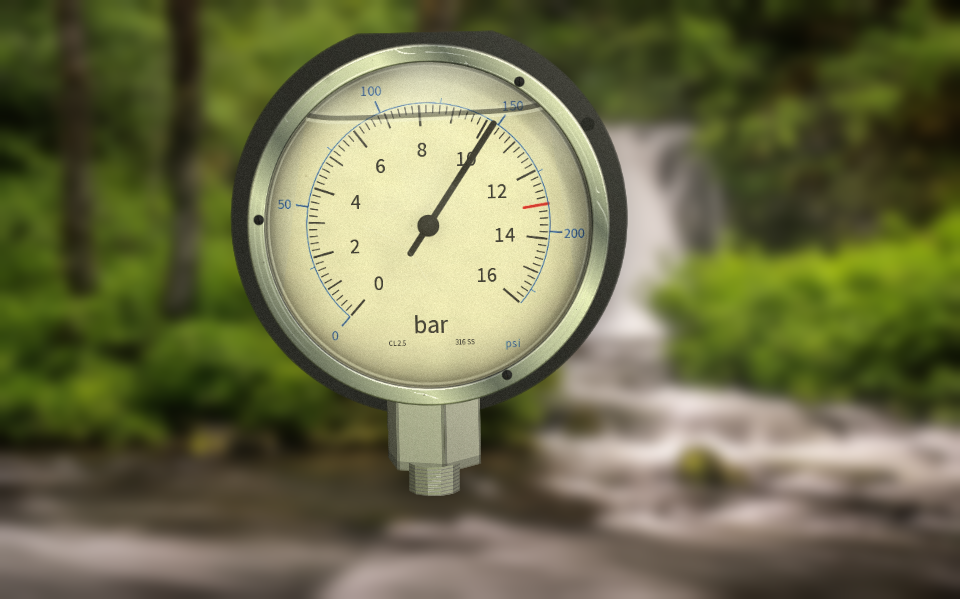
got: 10.2 bar
